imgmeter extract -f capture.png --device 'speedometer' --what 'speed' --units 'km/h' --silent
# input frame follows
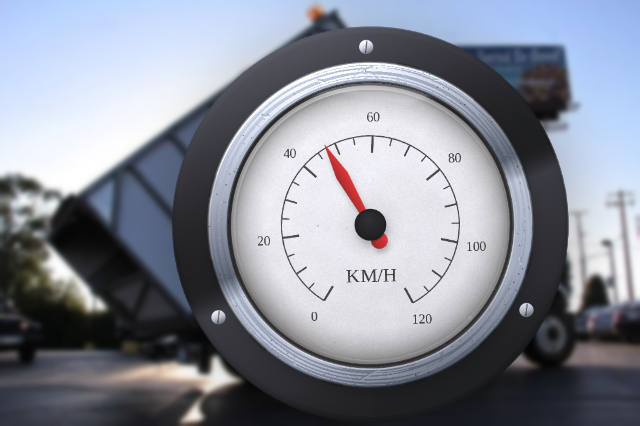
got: 47.5 km/h
